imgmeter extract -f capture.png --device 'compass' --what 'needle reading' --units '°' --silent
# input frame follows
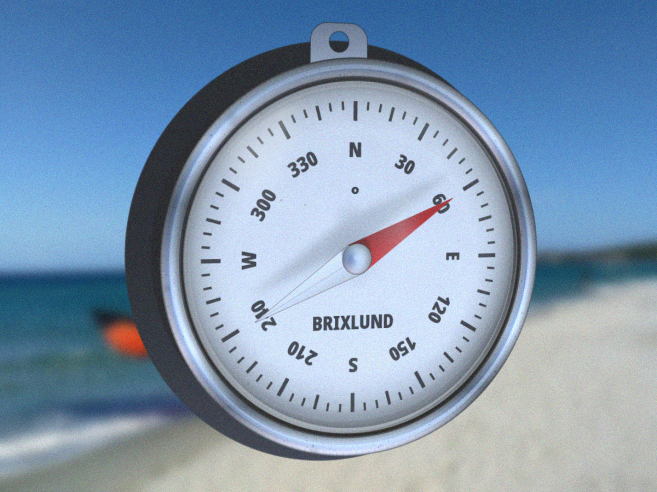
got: 60 °
